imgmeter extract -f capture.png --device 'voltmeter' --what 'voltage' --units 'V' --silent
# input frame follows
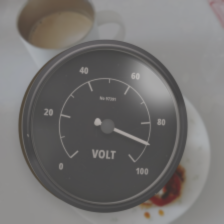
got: 90 V
